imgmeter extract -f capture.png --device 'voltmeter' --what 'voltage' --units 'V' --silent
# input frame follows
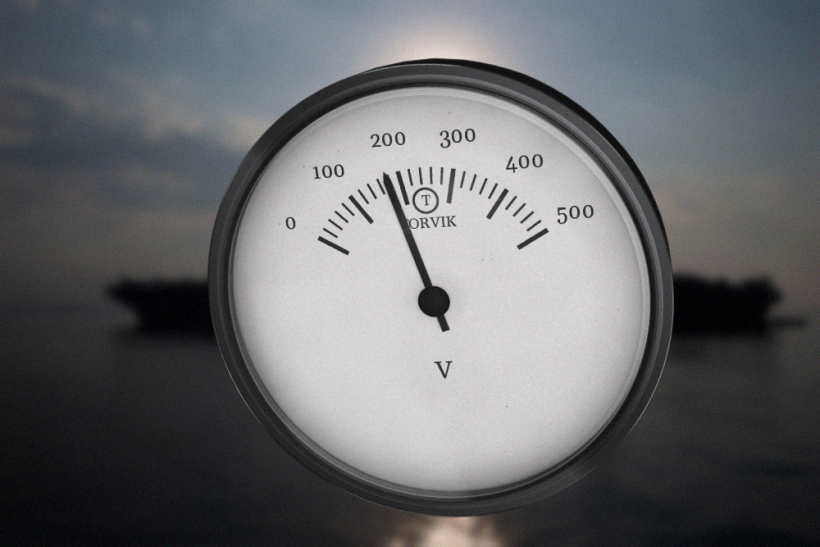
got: 180 V
